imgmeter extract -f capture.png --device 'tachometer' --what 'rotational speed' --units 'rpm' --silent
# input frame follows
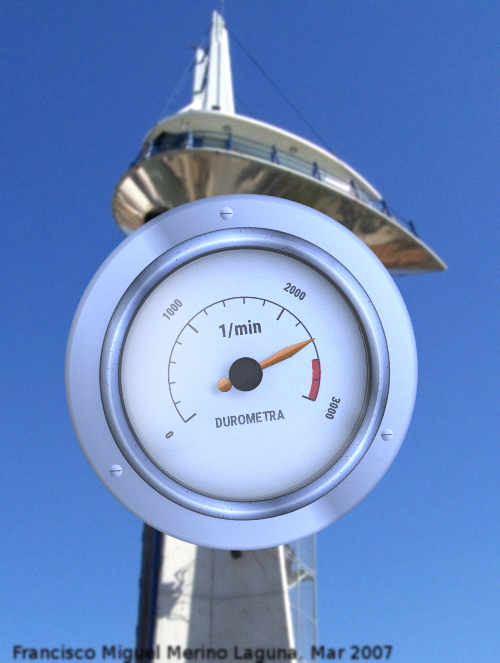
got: 2400 rpm
